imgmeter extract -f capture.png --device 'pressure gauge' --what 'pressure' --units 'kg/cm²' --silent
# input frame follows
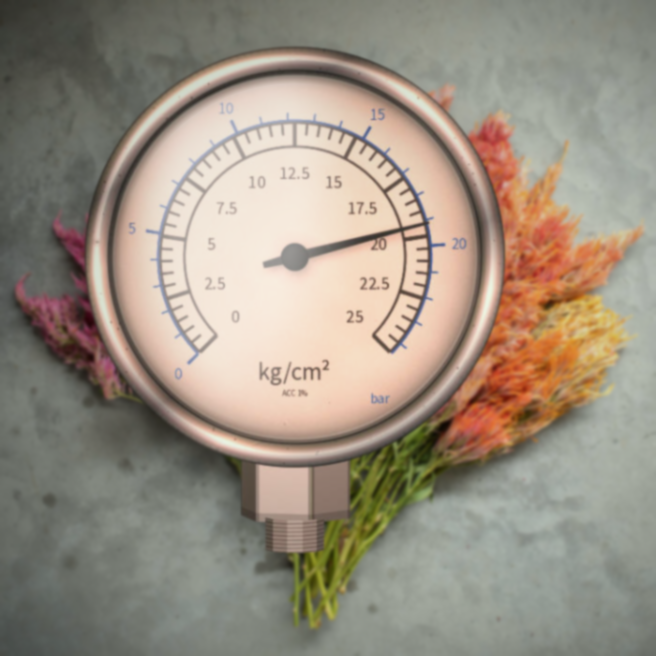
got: 19.5 kg/cm²
